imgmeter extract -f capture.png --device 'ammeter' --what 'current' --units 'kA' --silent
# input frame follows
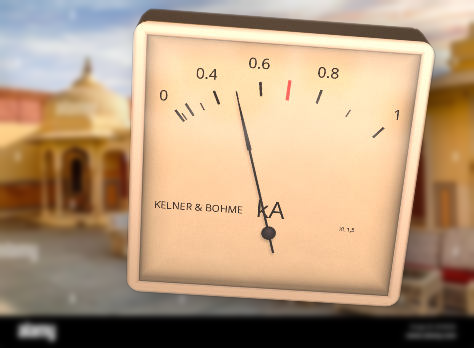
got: 0.5 kA
